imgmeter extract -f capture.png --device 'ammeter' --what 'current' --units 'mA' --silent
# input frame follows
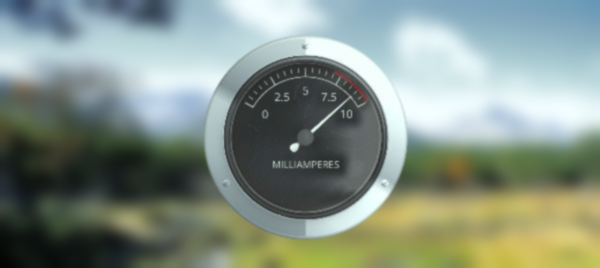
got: 9 mA
